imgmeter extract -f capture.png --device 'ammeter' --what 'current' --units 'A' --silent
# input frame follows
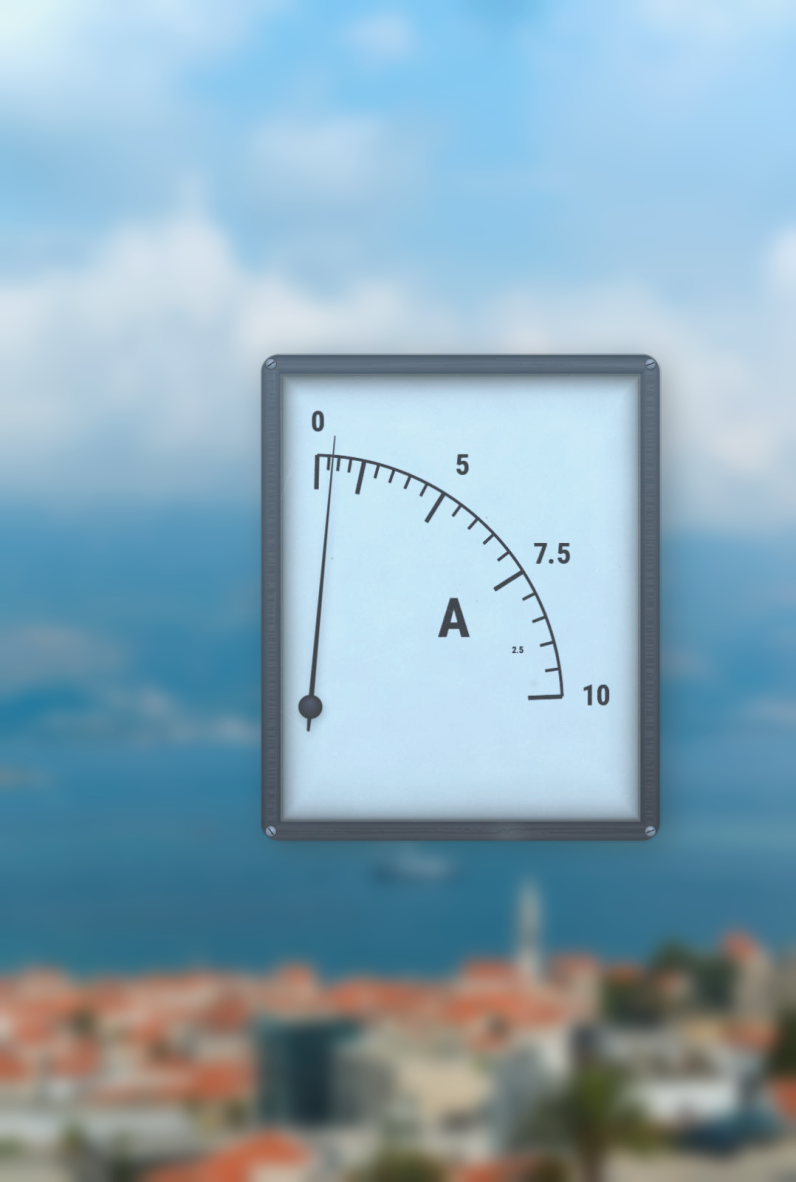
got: 1.25 A
